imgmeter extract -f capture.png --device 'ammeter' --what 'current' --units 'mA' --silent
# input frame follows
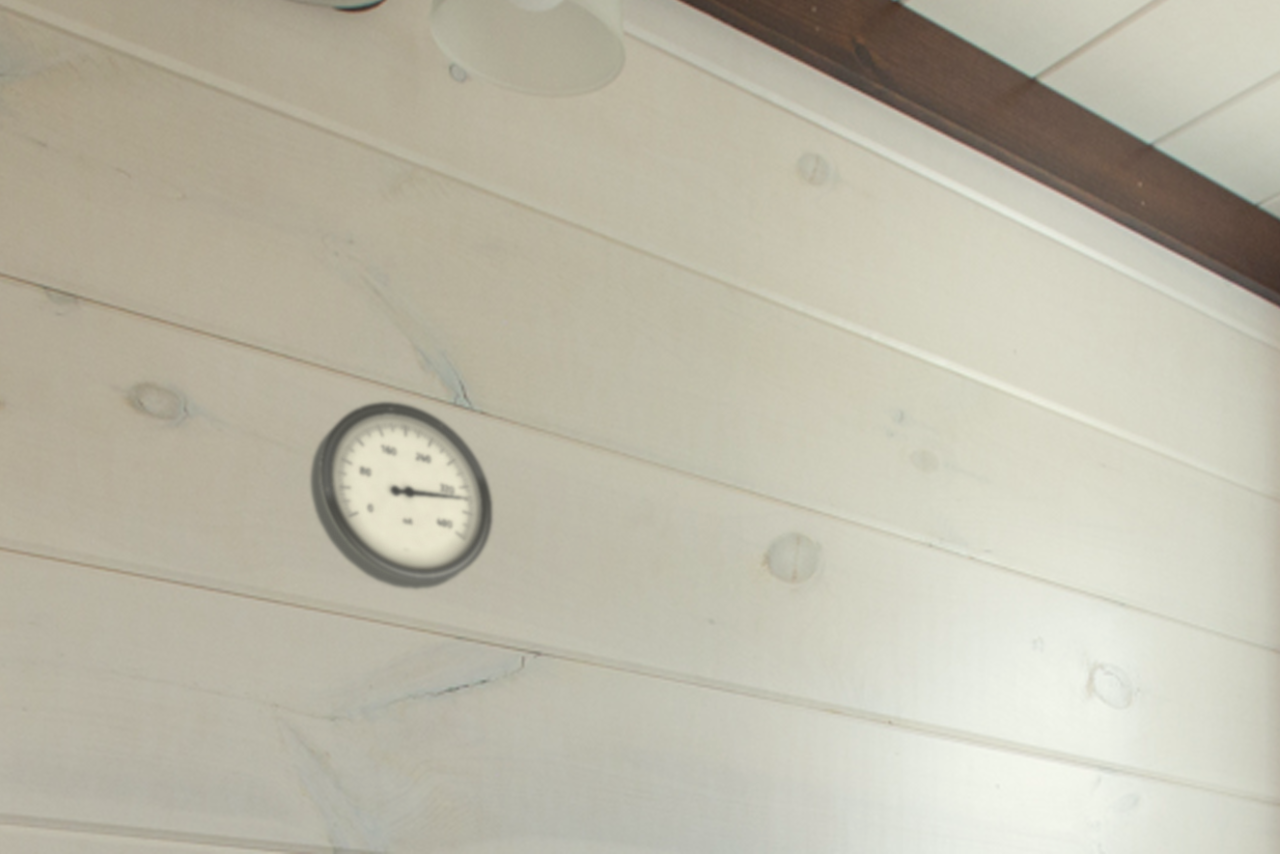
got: 340 mA
